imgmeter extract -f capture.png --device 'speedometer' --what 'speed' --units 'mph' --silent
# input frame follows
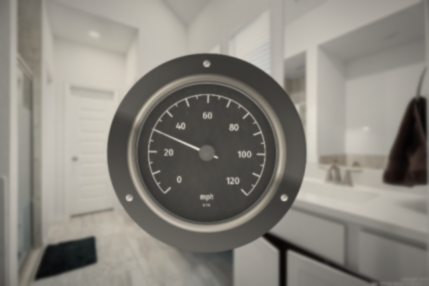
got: 30 mph
